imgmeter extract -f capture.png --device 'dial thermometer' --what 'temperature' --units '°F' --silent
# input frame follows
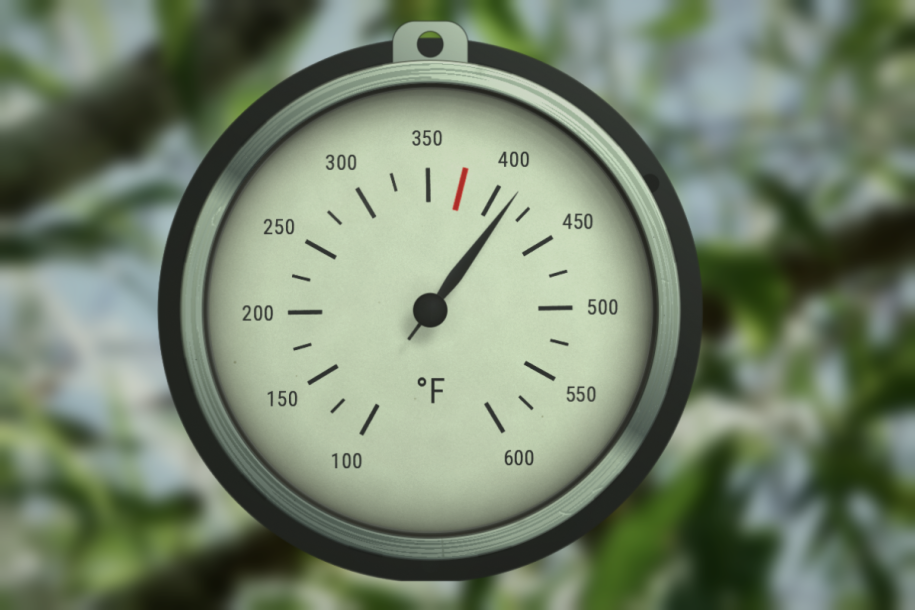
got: 412.5 °F
